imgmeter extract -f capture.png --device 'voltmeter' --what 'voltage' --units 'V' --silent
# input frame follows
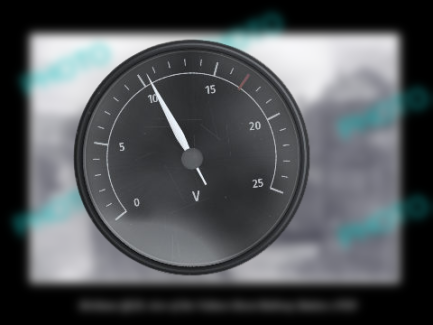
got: 10.5 V
